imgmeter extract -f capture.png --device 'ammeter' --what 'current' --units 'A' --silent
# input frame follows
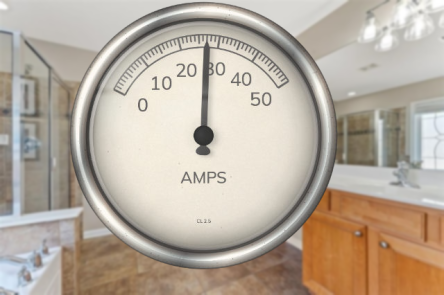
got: 27 A
